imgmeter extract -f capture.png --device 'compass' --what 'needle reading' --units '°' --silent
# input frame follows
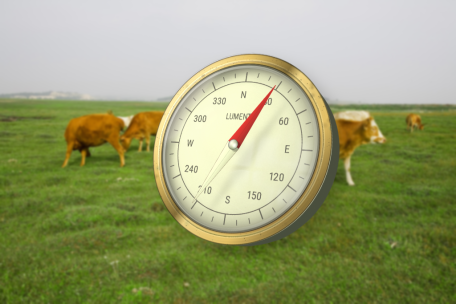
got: 30 °
